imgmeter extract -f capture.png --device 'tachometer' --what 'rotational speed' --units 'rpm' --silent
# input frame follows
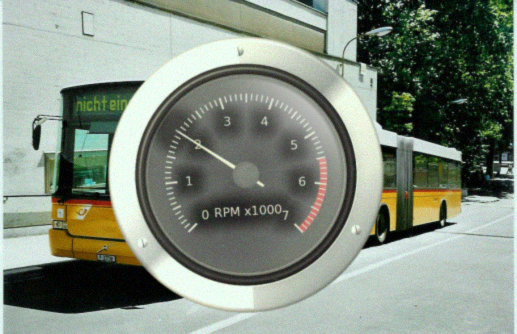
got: 2000 rpm
